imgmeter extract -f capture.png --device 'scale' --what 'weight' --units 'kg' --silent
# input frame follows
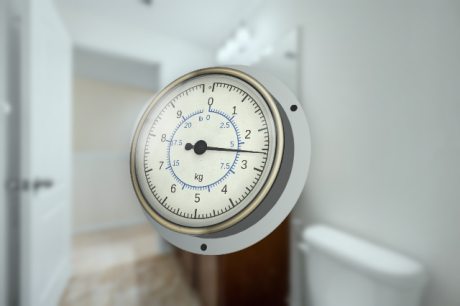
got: 2.6 kg
